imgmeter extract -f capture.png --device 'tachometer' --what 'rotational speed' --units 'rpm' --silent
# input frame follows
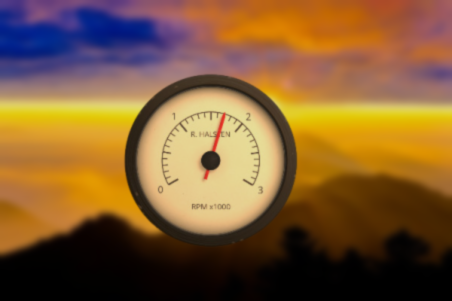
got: 1700 rpm
